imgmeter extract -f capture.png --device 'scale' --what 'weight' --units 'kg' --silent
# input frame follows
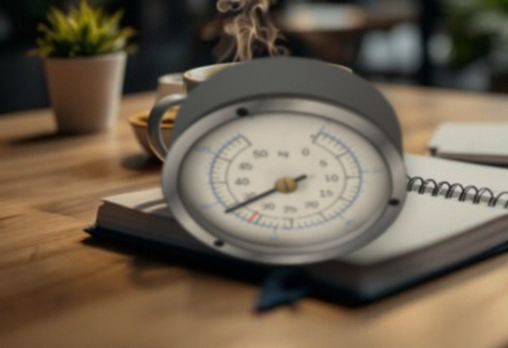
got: 35 kg
